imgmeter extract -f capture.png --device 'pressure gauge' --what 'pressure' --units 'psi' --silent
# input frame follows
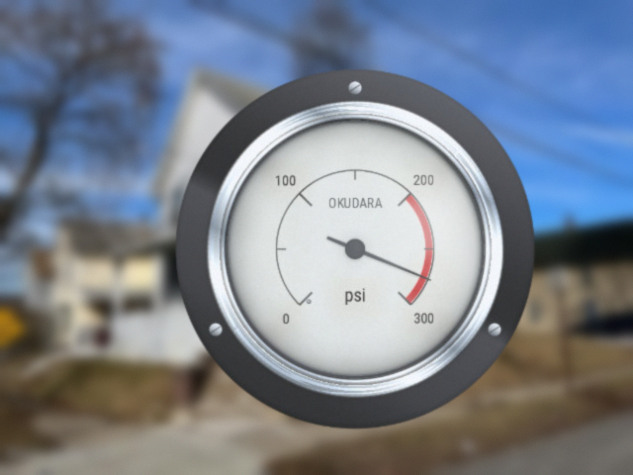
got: 275 psi
